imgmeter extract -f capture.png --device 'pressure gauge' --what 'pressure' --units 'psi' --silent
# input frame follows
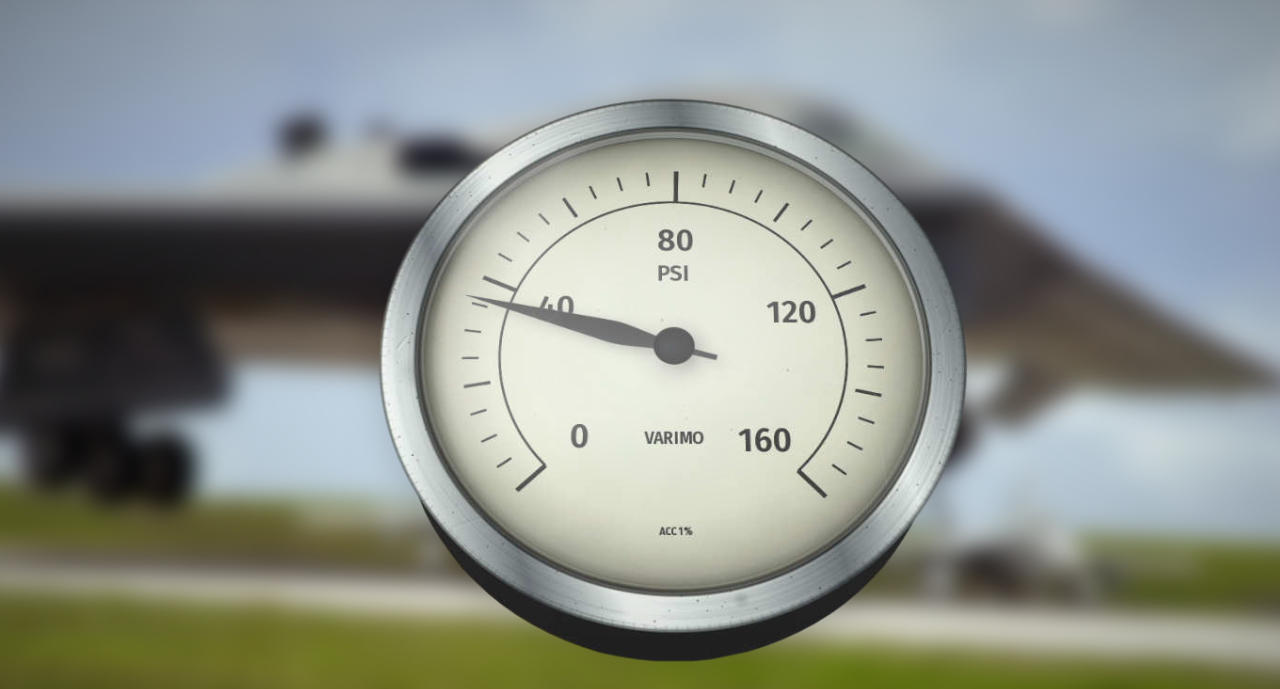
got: 35 psi
